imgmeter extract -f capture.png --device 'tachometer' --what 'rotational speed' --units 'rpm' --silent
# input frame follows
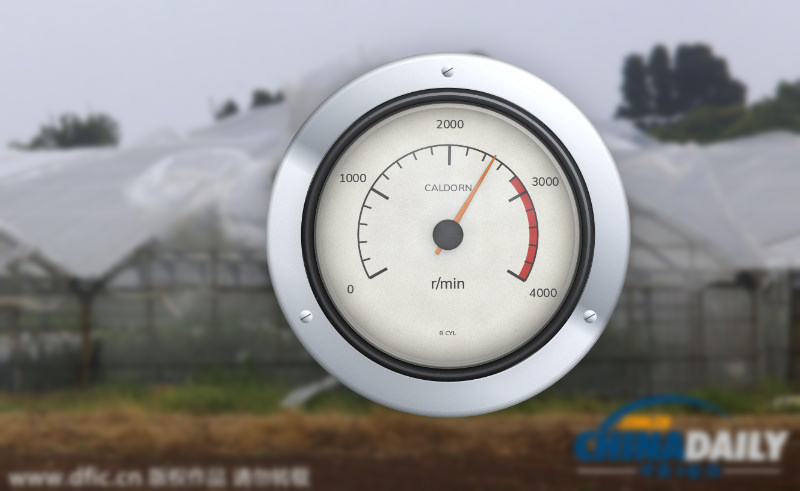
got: 2500 rpm
